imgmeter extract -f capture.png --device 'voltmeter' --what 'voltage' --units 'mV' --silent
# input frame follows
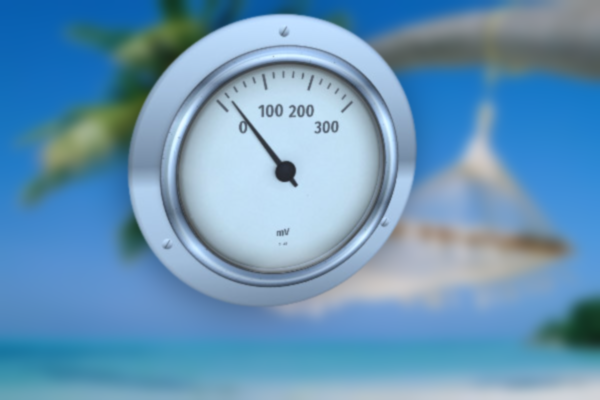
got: 20 mV
